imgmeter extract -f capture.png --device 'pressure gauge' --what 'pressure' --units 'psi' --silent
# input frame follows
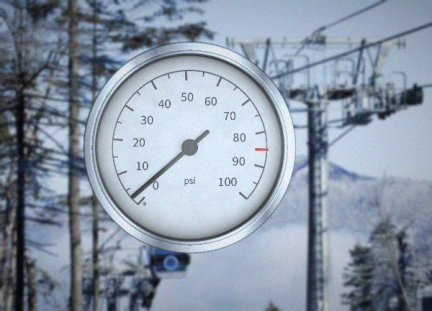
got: 2.5 psi
